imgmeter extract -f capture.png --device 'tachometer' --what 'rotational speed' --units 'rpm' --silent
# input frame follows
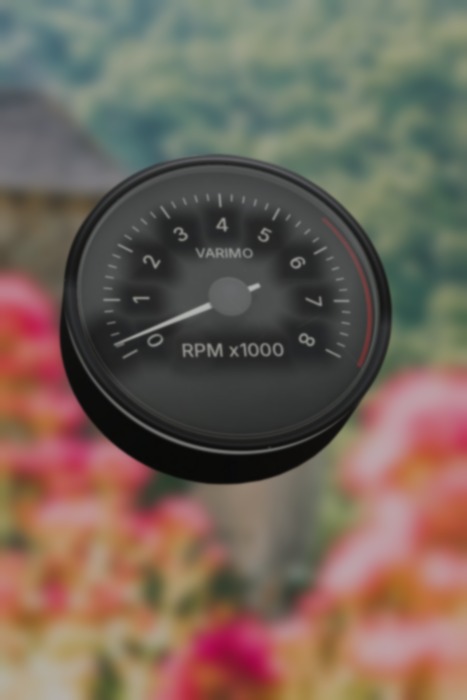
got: 200 rpm
